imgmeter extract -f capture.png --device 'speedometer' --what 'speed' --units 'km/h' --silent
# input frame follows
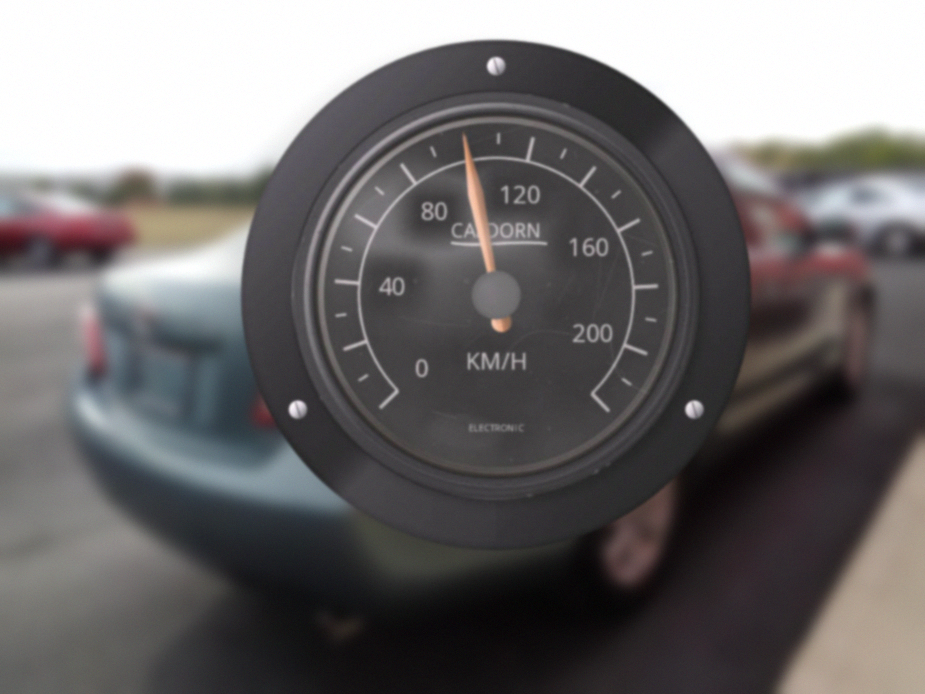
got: 100 km/h
